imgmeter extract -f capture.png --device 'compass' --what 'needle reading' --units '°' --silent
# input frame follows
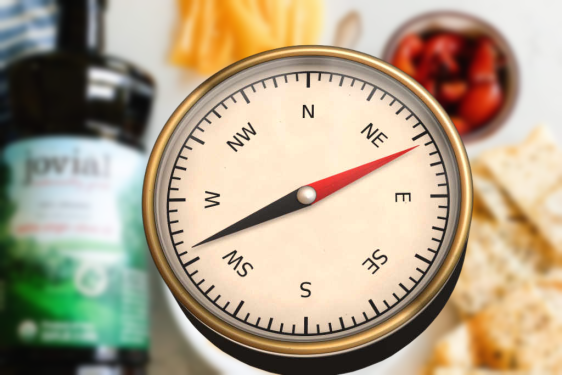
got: 65 °
